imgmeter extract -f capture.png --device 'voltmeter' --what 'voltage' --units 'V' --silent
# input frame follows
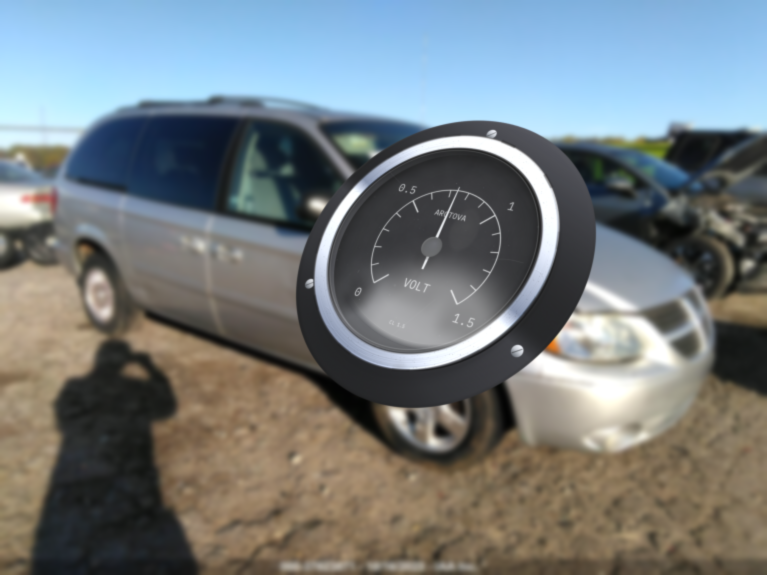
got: 0.75 V
